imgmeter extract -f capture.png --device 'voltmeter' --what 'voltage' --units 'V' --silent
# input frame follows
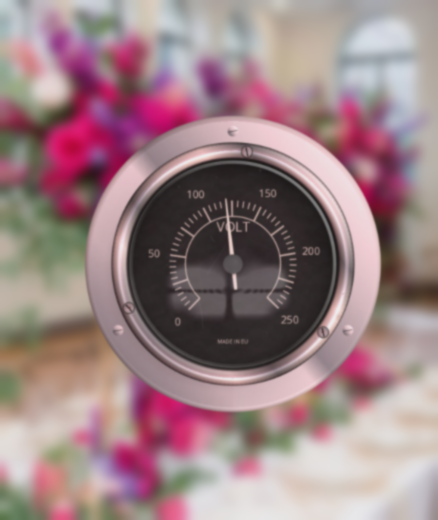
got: 120 V
